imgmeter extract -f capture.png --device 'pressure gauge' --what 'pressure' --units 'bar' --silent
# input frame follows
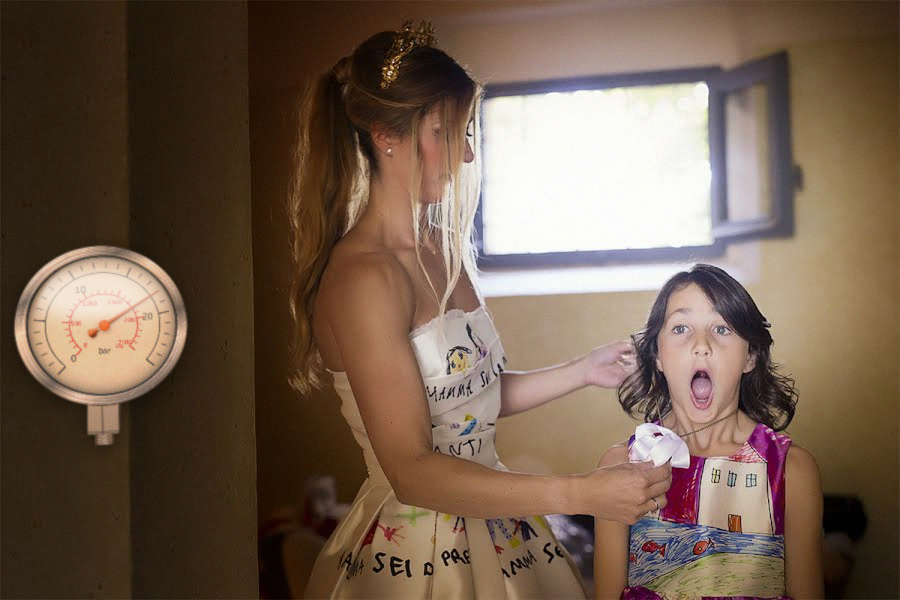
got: 18 bar
